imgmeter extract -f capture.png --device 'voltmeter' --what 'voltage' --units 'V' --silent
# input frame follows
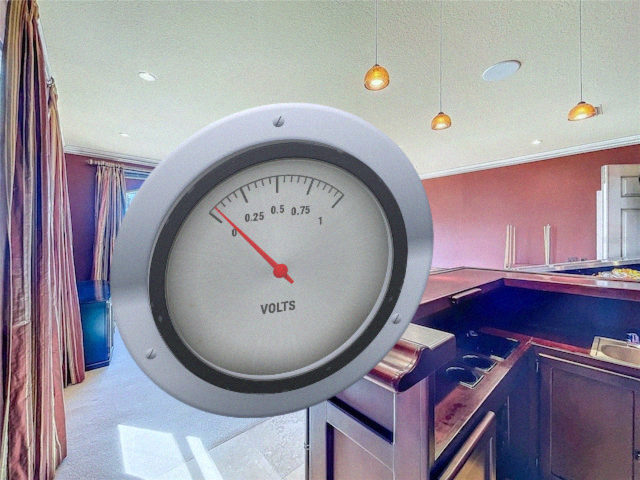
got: 0.05 V
